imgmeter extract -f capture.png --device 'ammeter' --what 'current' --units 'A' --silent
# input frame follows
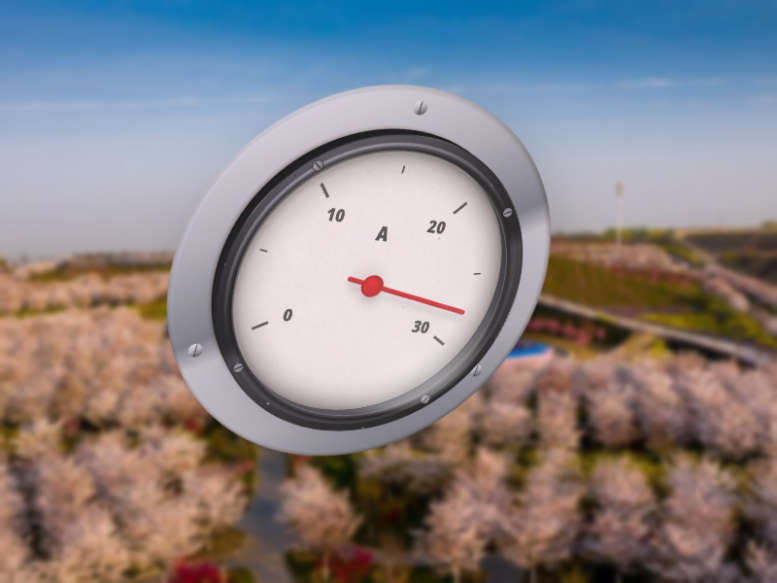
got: 27.5 A
